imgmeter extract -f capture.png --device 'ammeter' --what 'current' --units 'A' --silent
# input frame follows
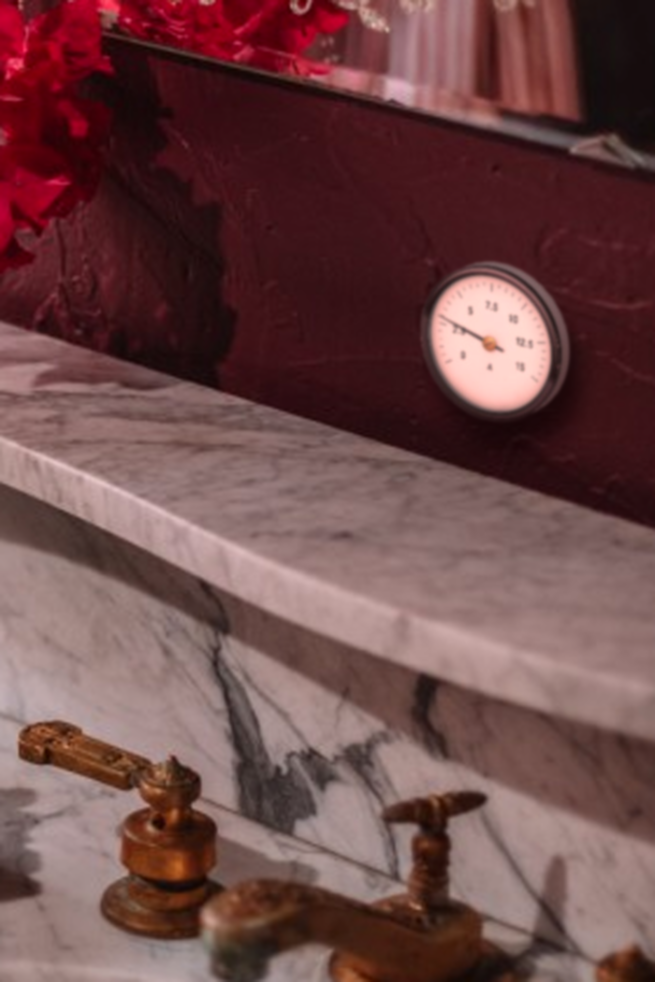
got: 3 A
